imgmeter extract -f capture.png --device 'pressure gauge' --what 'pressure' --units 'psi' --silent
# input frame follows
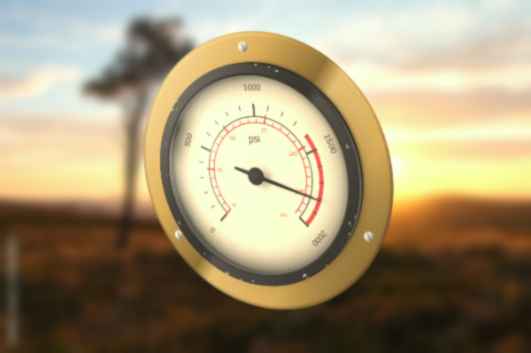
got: 1800 psi
